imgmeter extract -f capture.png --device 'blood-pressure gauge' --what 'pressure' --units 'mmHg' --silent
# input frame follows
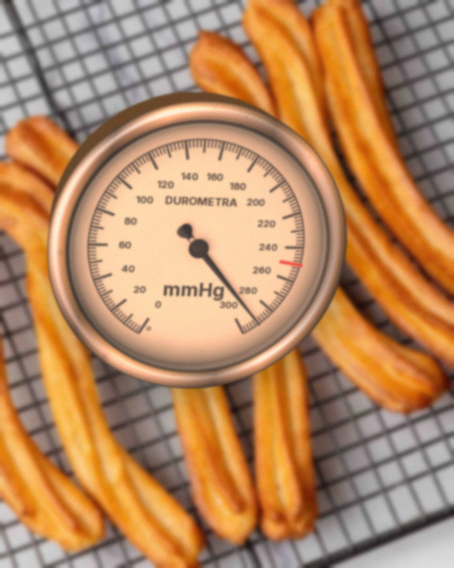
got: 290 mmHg
